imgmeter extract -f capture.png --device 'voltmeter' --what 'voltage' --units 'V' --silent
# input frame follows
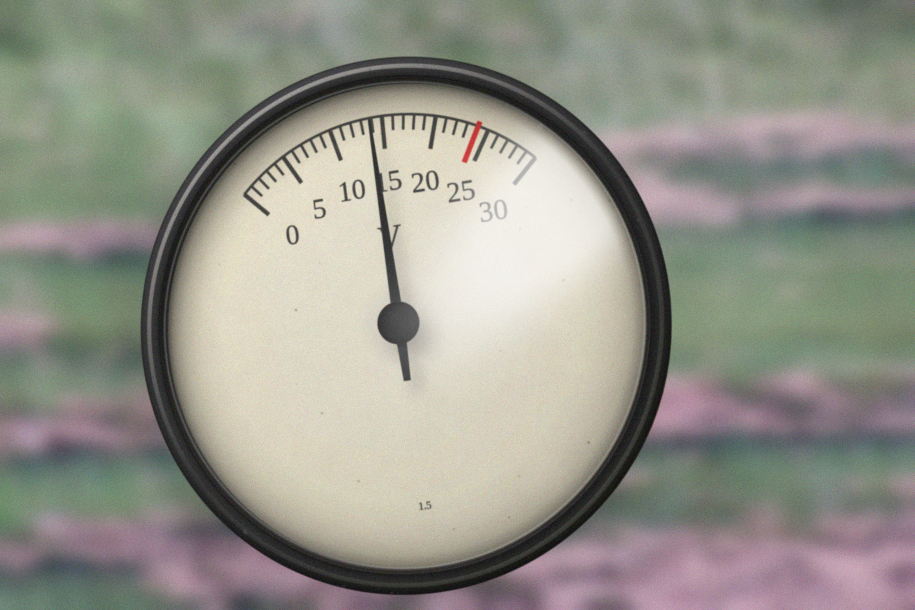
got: 14 V
